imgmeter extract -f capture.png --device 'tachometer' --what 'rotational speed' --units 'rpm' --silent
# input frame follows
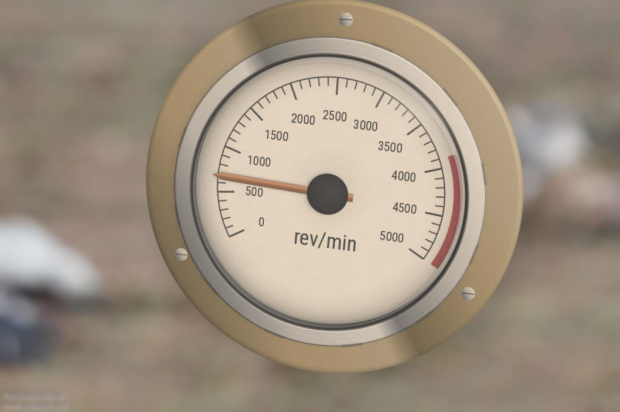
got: 700 rpm
